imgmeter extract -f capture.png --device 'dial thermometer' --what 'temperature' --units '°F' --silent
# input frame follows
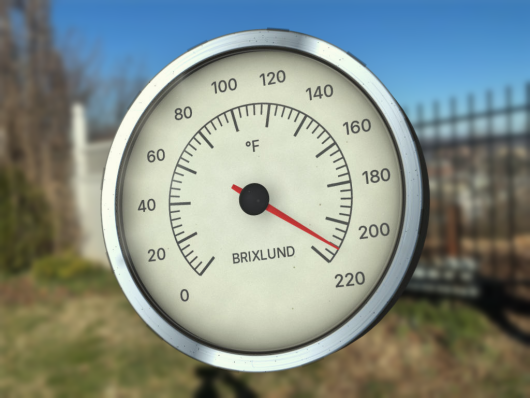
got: 212 °F
